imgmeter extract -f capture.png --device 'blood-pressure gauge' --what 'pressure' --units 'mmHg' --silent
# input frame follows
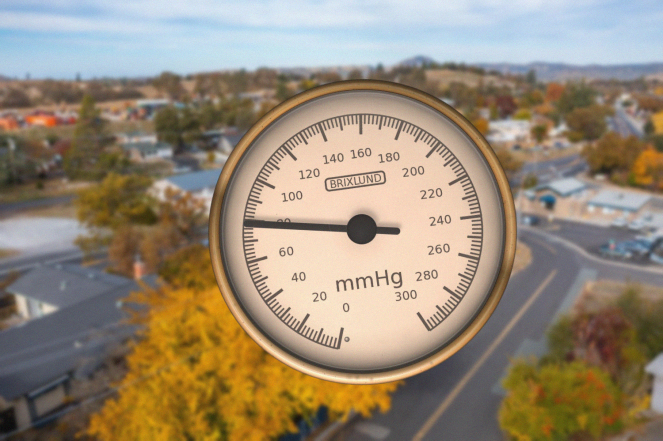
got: 78 mmHg
